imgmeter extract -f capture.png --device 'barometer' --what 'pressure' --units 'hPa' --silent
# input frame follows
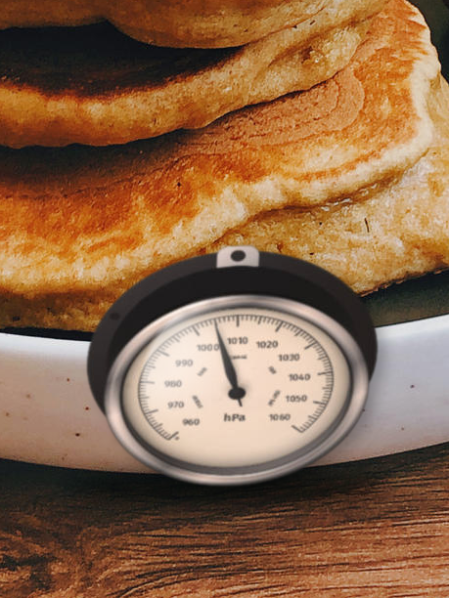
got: 1005 hPa
